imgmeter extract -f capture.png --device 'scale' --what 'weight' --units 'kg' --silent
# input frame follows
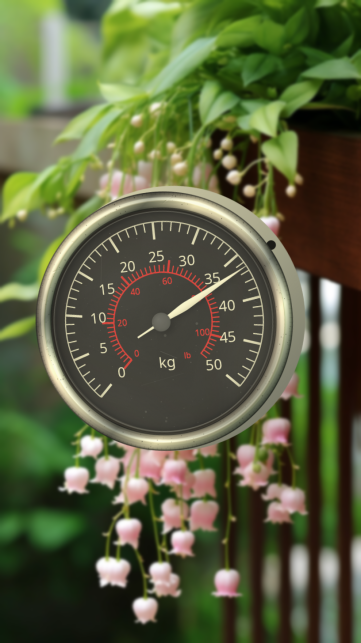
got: 36.5 kg
